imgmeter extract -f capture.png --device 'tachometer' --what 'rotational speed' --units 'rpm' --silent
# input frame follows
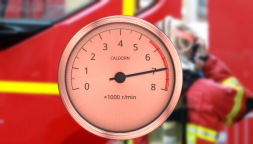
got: 7000 rpm
